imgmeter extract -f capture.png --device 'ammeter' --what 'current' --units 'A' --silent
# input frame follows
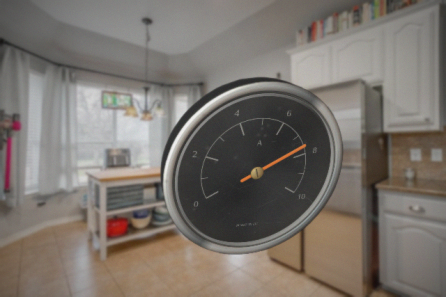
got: 7.5 A
